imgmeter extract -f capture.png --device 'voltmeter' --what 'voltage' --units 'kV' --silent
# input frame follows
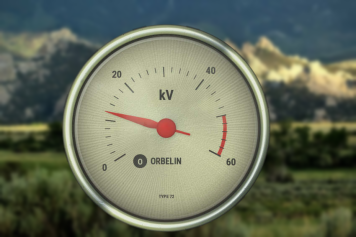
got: 12 kV
